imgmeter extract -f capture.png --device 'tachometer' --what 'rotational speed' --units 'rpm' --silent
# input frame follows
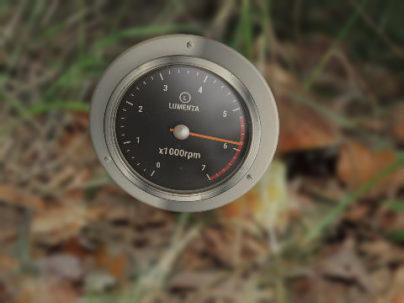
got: 5800 rpm
